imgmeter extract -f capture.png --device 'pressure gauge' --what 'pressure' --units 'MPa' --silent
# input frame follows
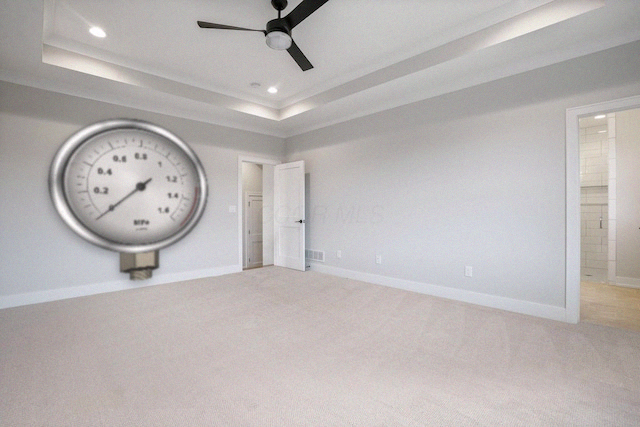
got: 0 MPa
